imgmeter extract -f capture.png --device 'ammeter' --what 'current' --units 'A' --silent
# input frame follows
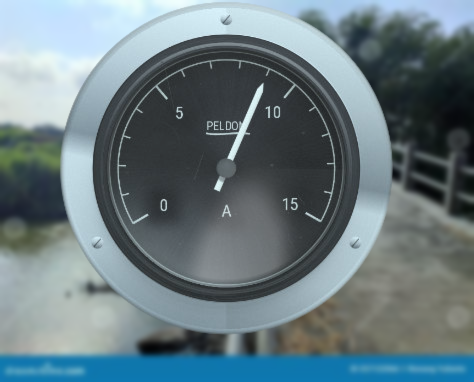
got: 9 A
